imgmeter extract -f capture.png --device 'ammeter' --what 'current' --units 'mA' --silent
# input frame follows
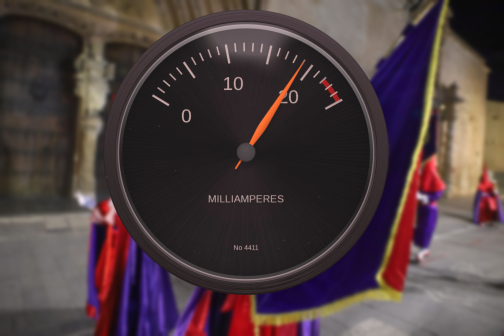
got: 19 mA
